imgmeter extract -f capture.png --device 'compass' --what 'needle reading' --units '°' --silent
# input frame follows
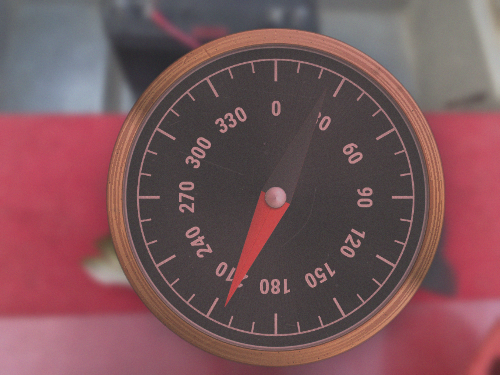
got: 205 °
